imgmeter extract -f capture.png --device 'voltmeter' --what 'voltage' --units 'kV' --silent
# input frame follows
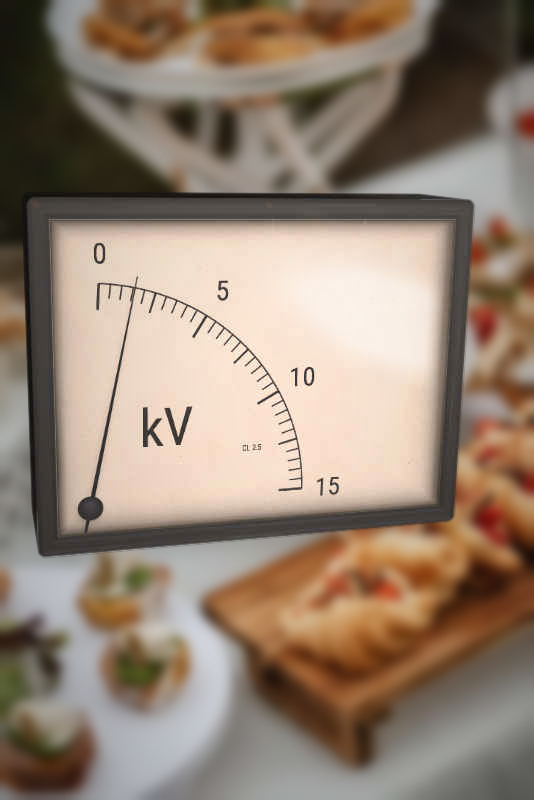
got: 1.5 kV
